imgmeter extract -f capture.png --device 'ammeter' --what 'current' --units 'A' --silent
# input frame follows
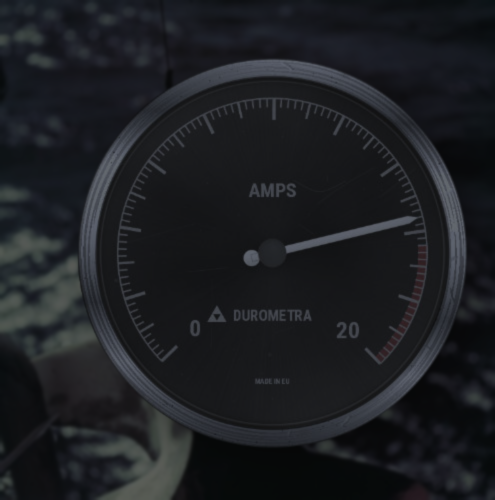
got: 15.6 A
